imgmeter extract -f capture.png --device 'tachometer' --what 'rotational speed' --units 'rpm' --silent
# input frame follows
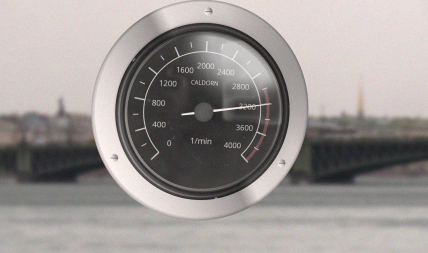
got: 3200 rpm
